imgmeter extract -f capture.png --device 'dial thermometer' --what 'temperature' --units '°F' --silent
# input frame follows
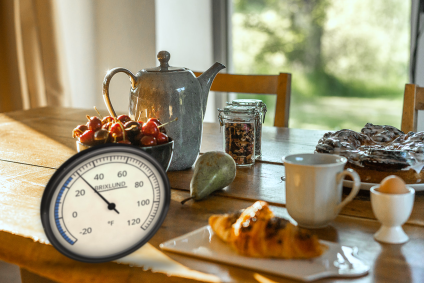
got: 30 °F
